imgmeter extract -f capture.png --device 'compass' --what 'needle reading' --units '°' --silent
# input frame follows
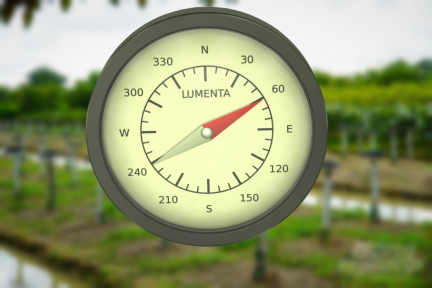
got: 60 °
